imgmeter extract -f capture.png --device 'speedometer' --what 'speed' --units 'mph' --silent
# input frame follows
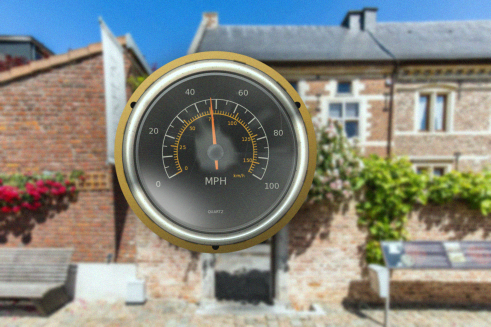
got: 47.5 mph
